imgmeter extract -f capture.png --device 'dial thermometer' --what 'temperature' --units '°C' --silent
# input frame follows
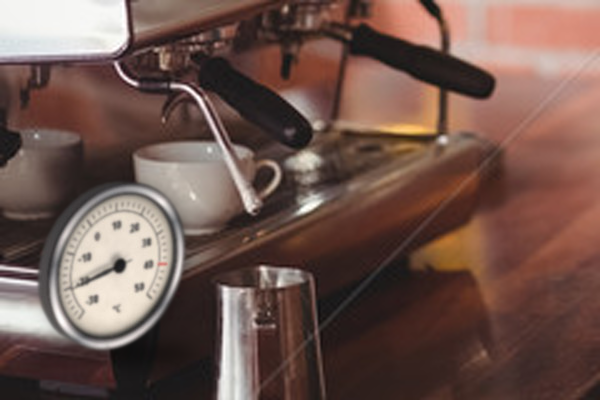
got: -20 °C
